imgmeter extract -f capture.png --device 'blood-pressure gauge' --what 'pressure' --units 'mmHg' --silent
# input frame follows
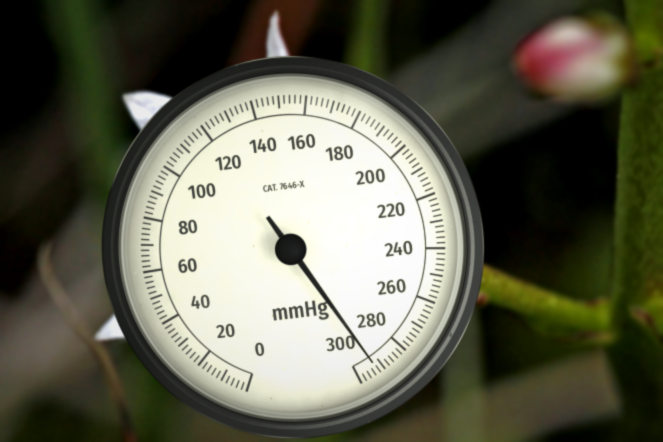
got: 292 mmHg
